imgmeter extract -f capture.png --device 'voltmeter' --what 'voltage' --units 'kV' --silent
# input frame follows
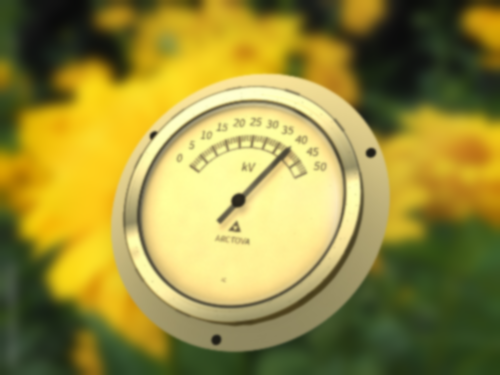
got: 40 kV
